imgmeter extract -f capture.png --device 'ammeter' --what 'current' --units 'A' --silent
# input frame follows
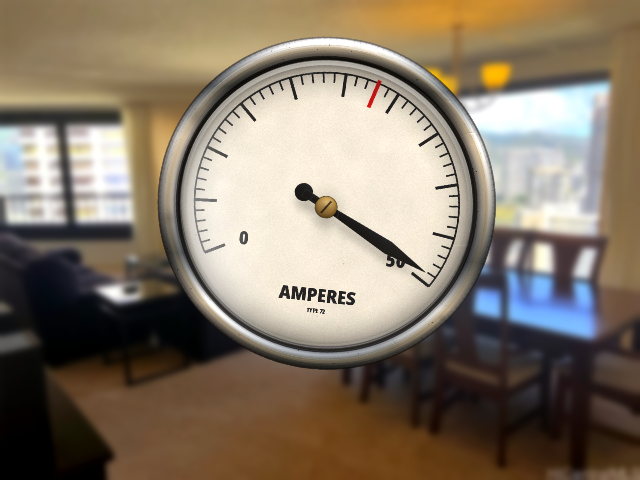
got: 49 A
